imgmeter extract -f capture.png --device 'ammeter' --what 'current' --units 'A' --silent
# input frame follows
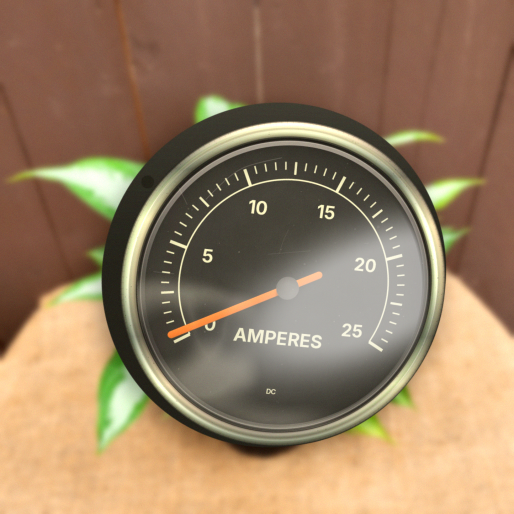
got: 0.5 A
